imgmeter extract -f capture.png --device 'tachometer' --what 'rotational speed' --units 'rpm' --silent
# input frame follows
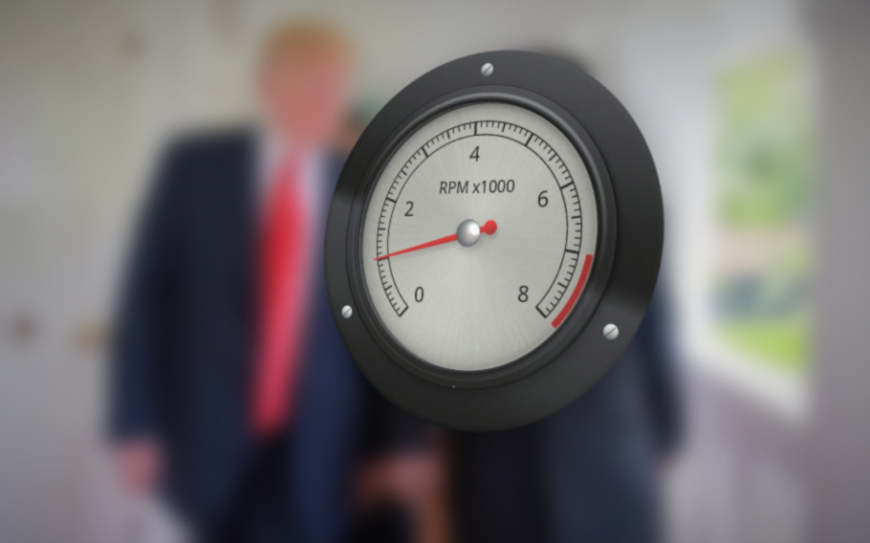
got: 1000 rpm
